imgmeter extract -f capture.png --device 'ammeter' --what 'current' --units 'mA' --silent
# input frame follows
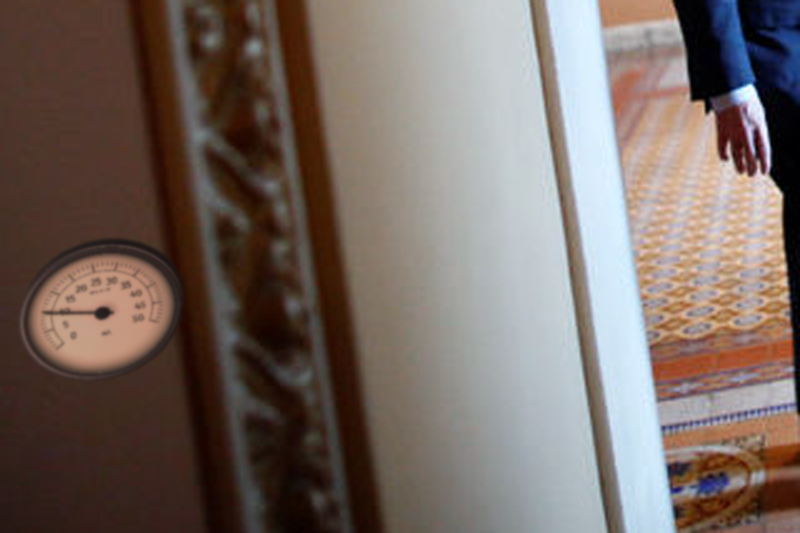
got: 10 mA
